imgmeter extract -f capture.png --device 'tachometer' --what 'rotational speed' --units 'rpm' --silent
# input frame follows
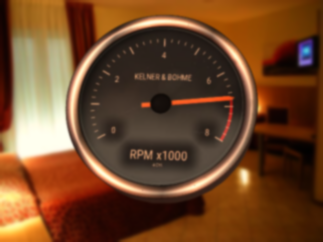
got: 6800 rpm
